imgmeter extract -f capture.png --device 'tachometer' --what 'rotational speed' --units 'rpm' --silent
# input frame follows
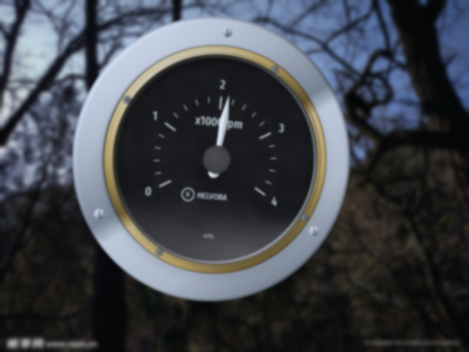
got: 2100 rpm
